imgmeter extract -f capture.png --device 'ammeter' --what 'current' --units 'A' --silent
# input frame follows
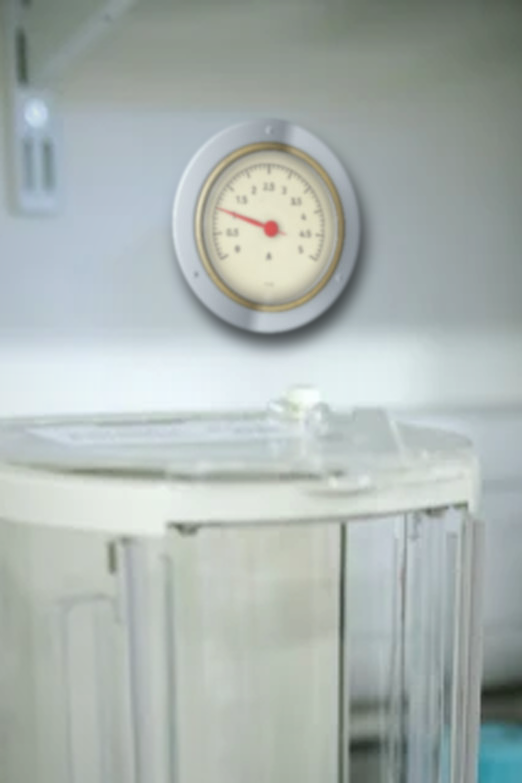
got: 1 A
